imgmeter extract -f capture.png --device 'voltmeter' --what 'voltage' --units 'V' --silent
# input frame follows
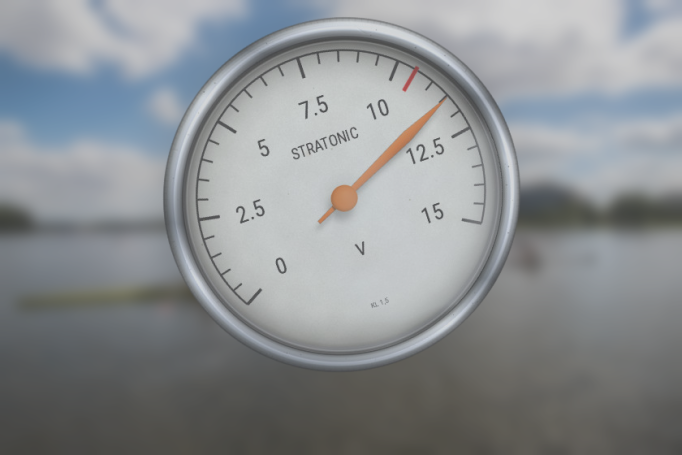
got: 11.5 V
